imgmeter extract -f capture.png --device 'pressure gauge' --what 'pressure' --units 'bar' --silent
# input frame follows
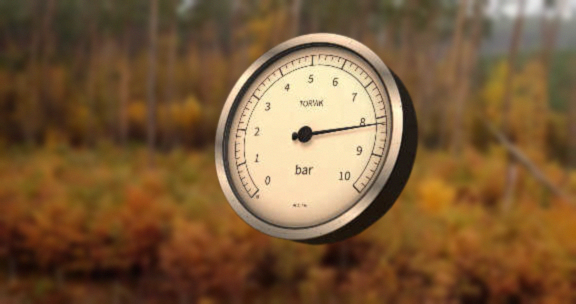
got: 8.2 bar
